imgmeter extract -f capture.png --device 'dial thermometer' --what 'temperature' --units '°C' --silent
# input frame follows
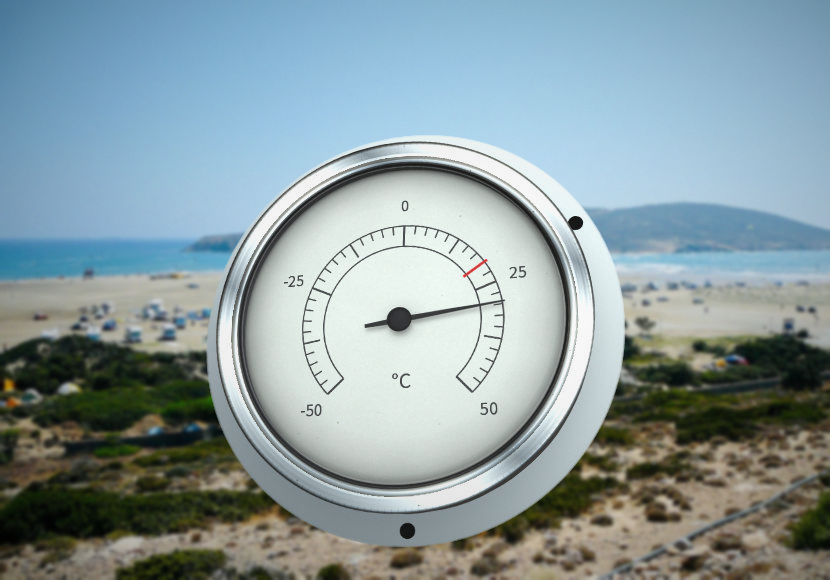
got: 30 °C
